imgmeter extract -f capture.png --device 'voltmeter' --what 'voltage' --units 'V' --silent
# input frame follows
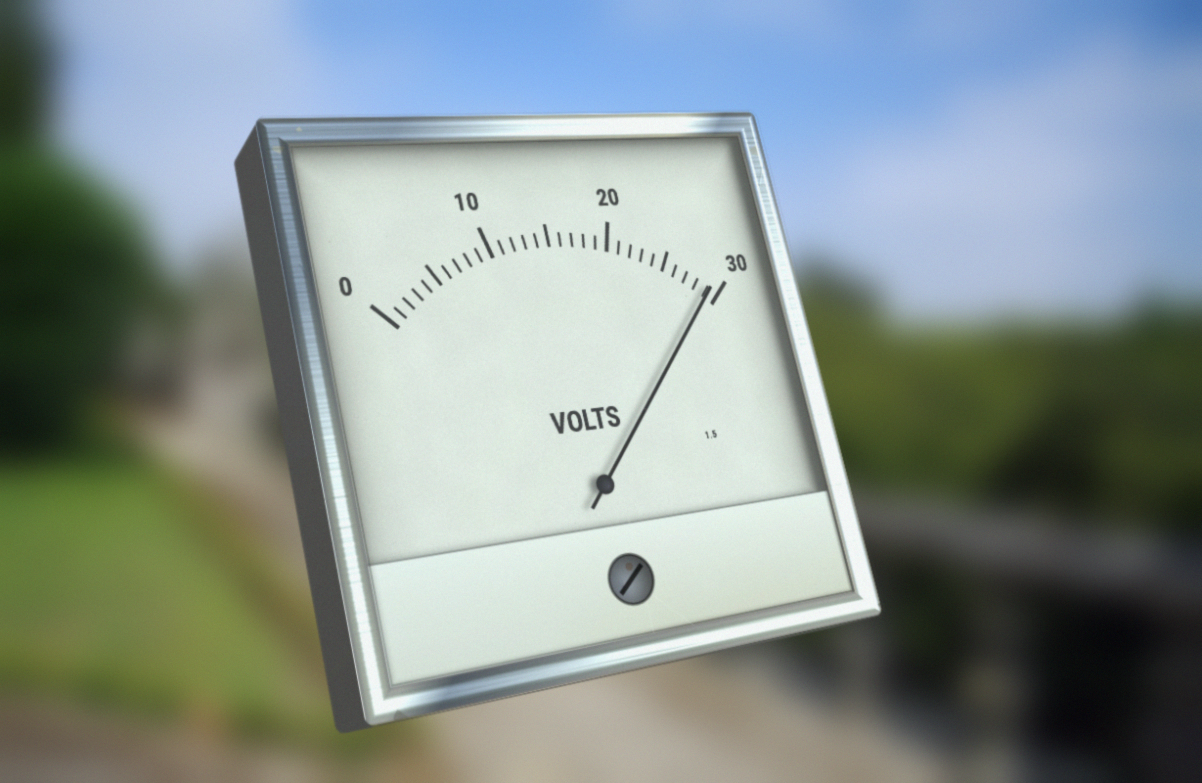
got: 29 V
